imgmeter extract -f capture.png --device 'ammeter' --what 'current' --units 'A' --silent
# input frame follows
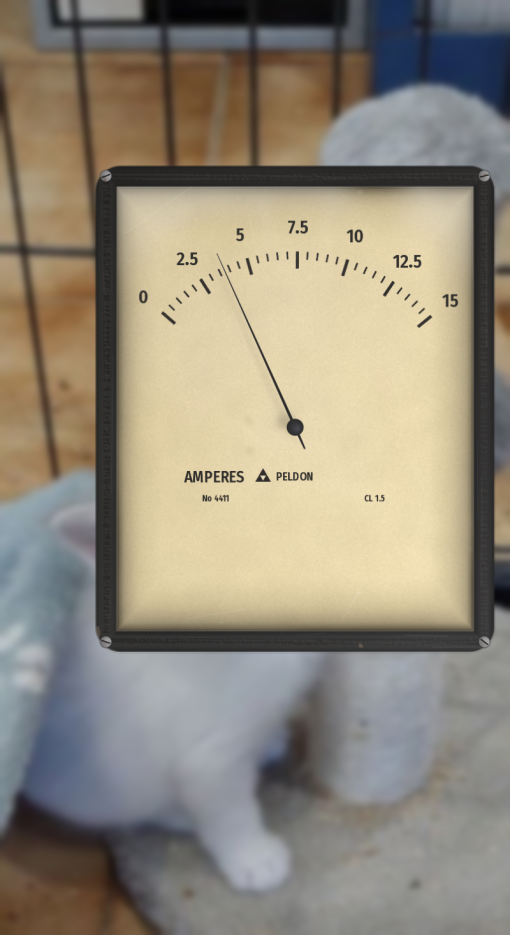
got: 3.75 A
